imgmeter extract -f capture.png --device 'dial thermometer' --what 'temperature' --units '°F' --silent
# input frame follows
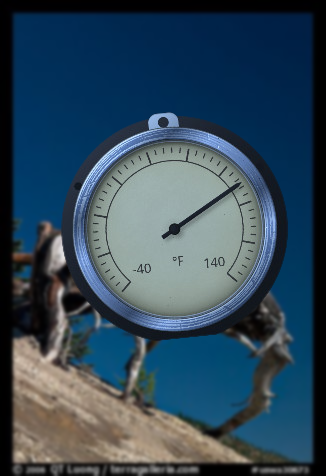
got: 90 °F
